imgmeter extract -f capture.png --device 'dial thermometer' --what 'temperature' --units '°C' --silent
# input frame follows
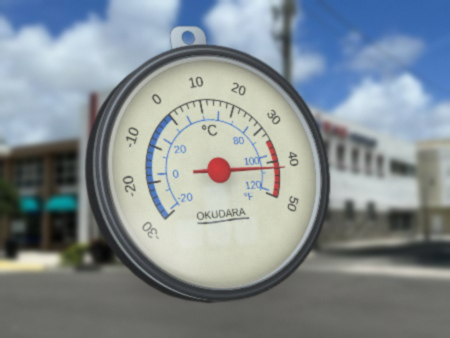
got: 42 °C
